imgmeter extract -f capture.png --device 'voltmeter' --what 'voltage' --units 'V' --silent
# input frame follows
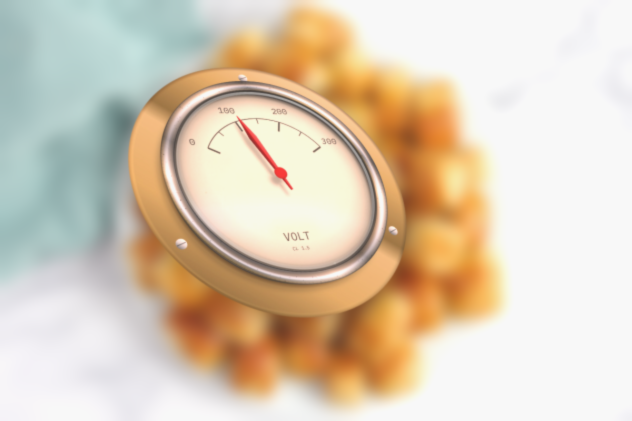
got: 100 V
